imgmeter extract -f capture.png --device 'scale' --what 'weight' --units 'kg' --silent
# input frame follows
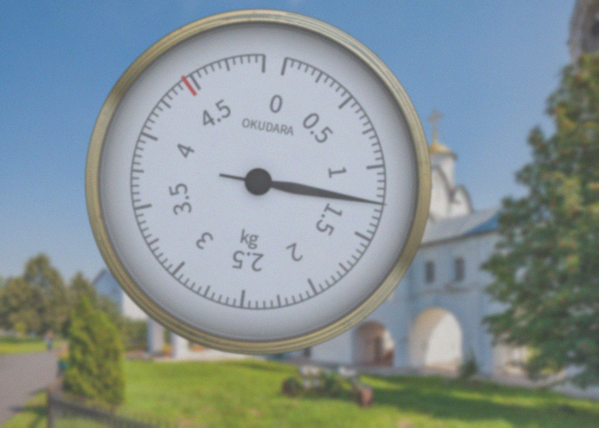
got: 1.25 kg
